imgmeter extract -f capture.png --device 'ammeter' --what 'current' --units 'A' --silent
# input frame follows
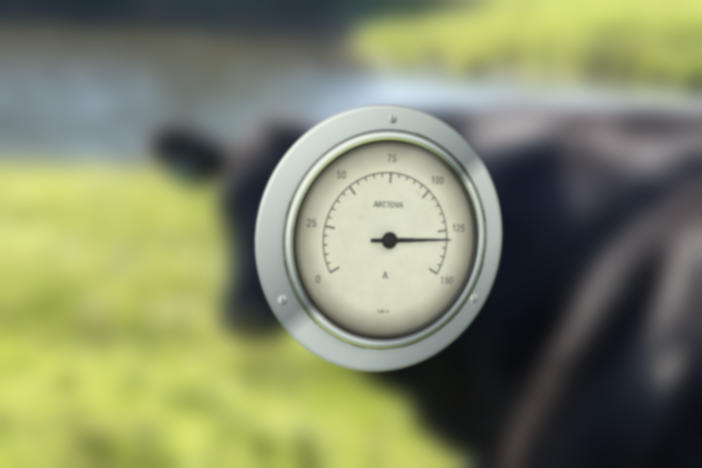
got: 130 A
